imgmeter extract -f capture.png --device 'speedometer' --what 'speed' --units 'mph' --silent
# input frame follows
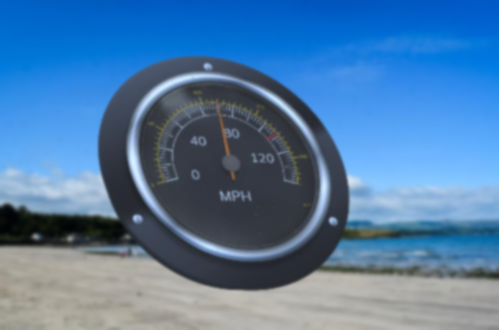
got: 70 mph
